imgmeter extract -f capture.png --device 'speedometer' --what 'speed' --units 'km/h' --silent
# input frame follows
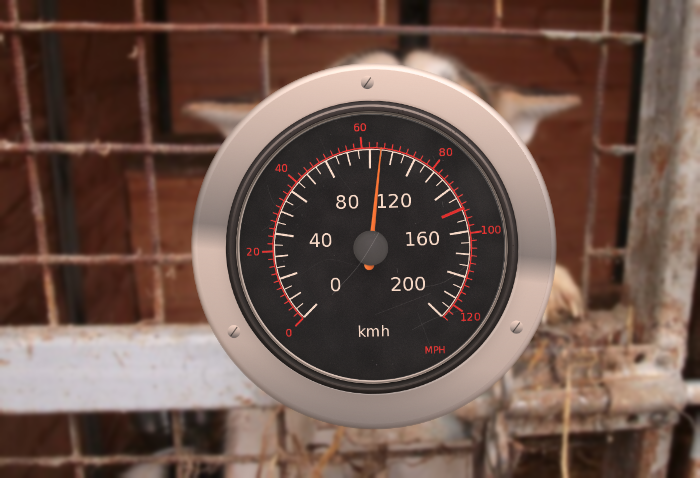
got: 105 km/h
